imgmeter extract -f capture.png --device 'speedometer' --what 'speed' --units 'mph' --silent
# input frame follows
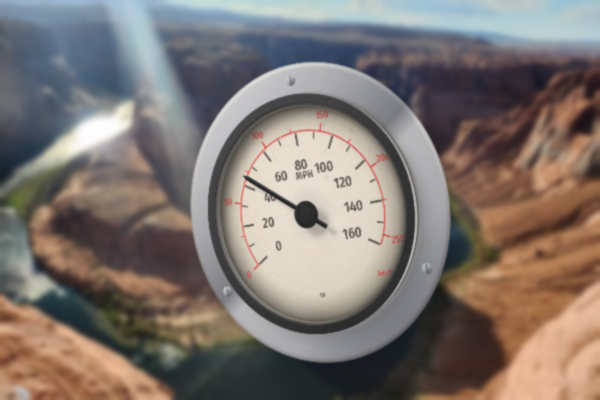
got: 45 mph
